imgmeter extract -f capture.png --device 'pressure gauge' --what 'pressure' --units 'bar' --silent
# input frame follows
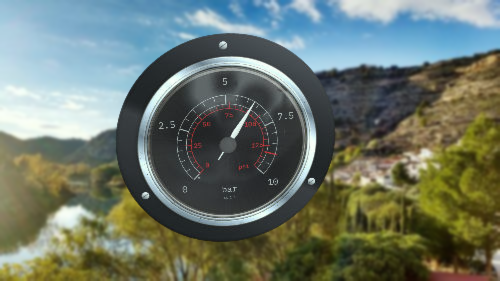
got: 6.25 bar
